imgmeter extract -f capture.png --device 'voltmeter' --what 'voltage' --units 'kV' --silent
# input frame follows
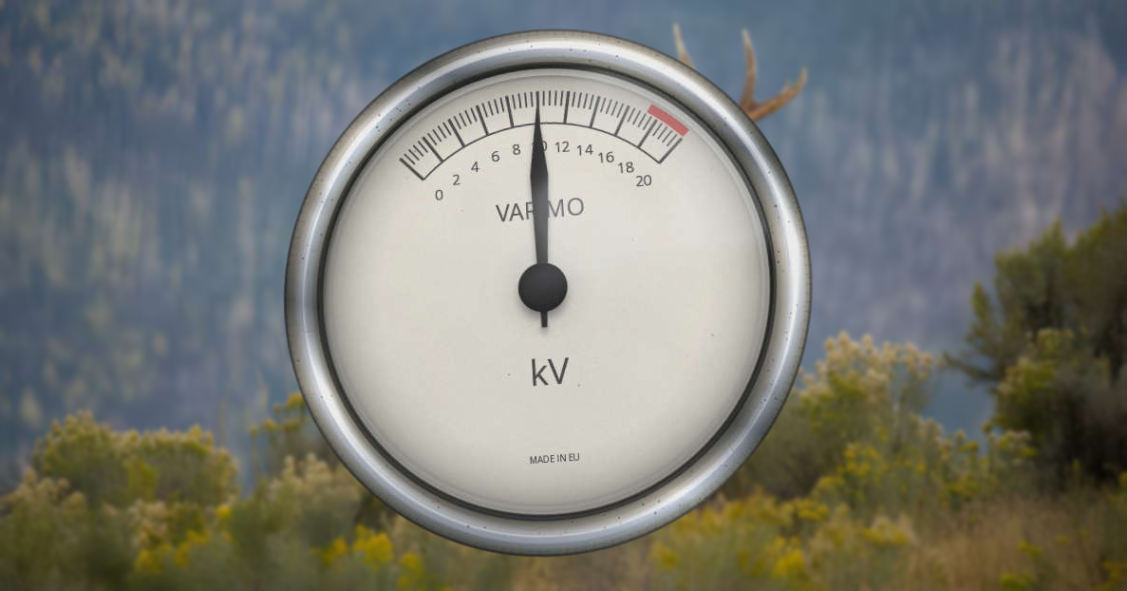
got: 10 kV
